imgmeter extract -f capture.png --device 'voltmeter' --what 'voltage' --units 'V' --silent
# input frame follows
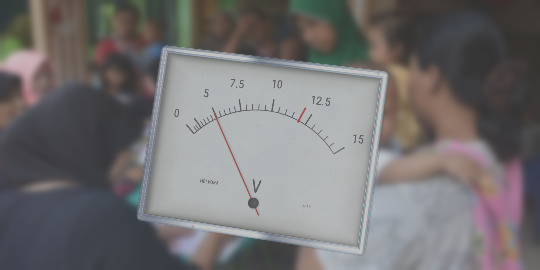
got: 5 V
